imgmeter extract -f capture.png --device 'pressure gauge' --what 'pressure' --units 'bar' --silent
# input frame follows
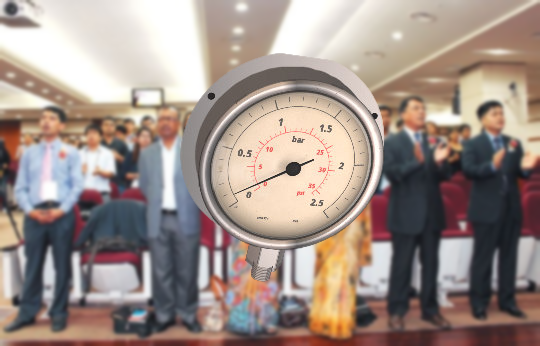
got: 0.1 bar
